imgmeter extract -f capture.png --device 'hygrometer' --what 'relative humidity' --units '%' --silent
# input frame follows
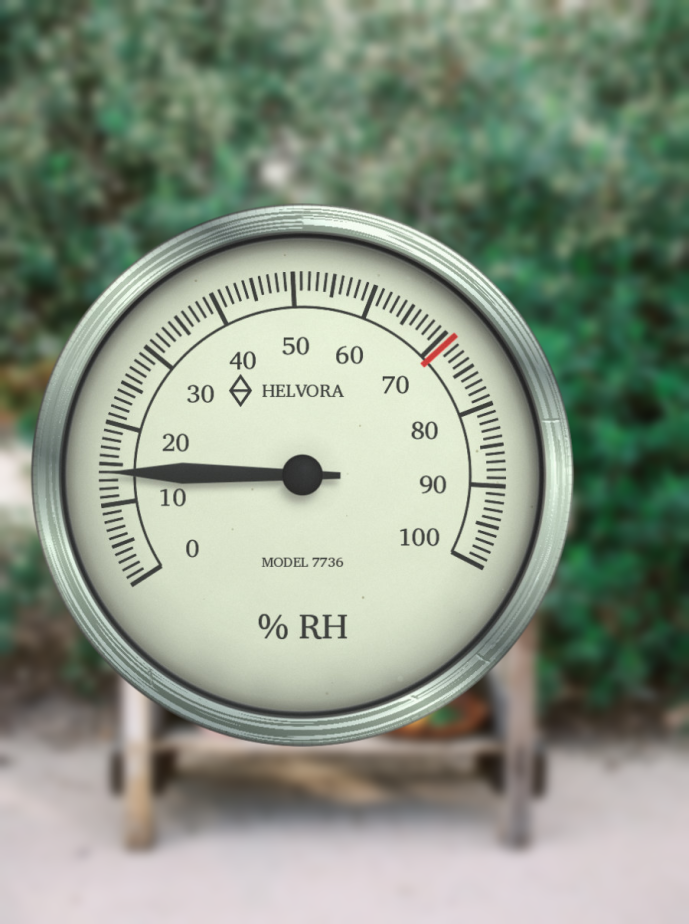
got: 14 %
